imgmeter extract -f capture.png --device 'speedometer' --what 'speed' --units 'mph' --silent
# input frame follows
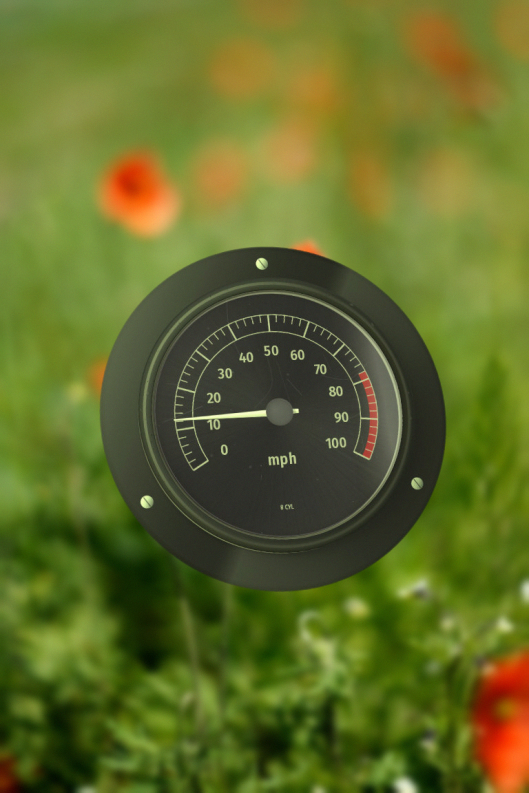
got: 12 mph
